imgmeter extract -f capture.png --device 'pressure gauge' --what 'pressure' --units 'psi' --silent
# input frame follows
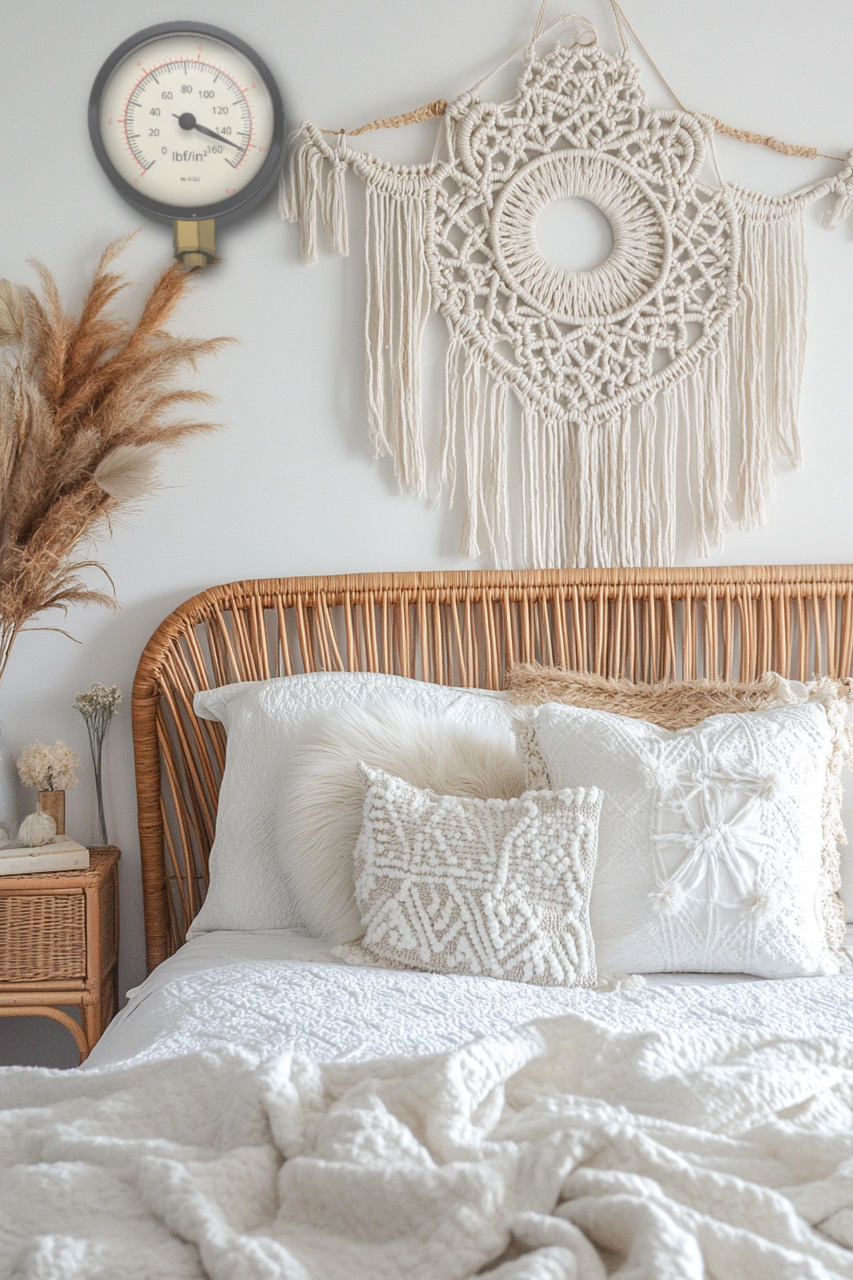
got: 150 psi
